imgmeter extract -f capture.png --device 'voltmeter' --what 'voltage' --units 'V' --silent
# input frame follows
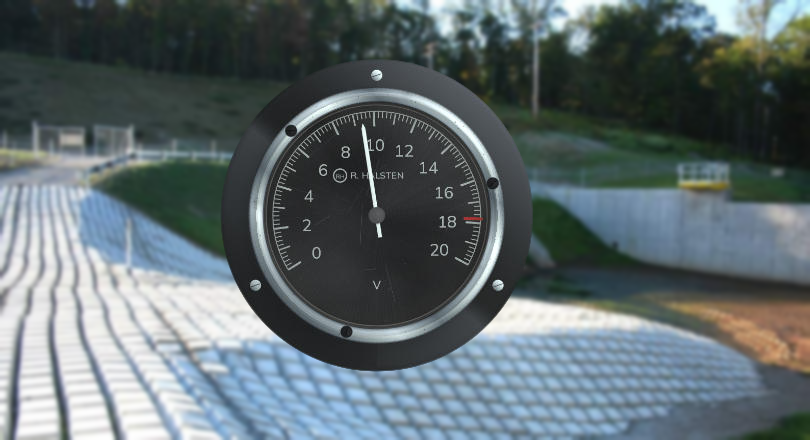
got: 9.4 V
